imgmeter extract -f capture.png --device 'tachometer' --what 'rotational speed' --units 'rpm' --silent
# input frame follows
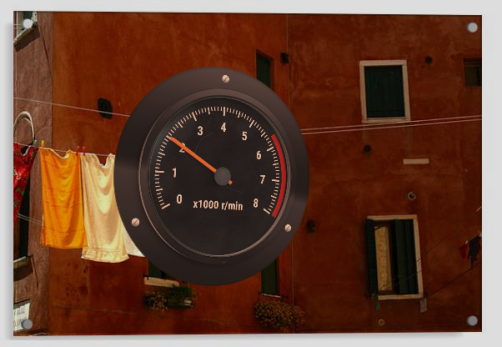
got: 2000 rpm
